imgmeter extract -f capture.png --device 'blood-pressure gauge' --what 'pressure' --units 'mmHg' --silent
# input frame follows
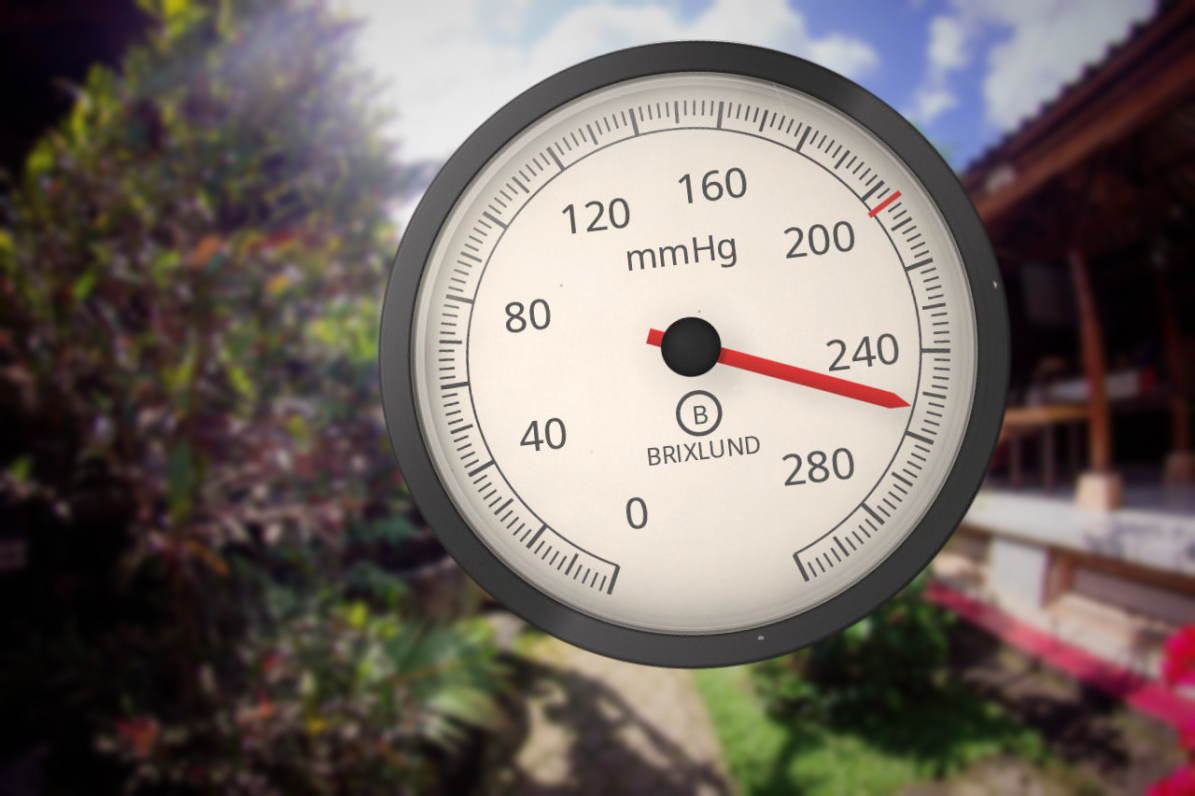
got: 254 mmHg
